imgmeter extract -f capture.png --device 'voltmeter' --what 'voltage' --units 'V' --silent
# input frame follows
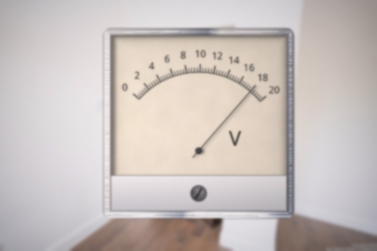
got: 18 V
